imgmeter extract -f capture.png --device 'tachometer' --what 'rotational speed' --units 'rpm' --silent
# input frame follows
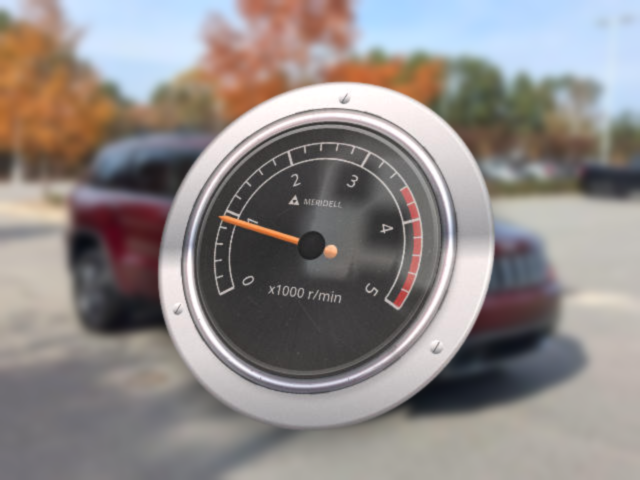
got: 900 rpm
